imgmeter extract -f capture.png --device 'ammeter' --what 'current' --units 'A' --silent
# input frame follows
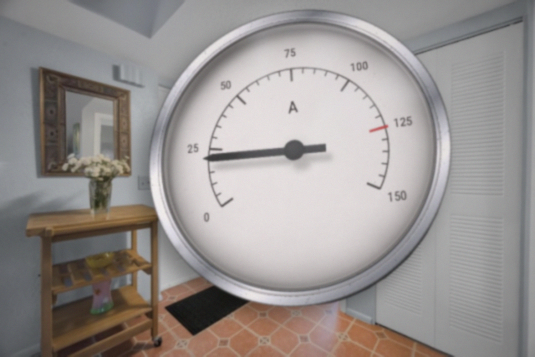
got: 20 A
